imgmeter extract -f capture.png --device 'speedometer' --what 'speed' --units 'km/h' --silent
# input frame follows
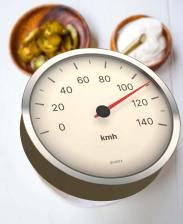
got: 110 km/h
